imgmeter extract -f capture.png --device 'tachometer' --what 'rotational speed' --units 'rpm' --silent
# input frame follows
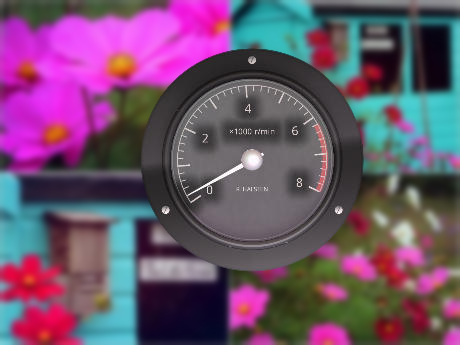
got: 200 rpm
